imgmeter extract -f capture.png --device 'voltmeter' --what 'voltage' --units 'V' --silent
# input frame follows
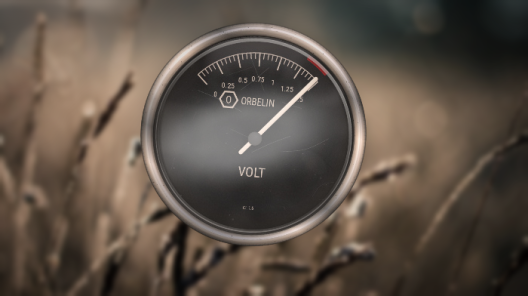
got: 1.45 V
